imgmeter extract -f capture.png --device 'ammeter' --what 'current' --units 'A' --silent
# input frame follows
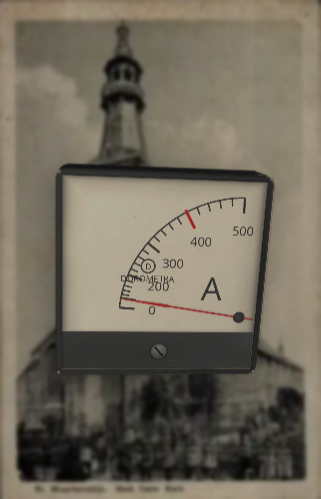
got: 100 A
